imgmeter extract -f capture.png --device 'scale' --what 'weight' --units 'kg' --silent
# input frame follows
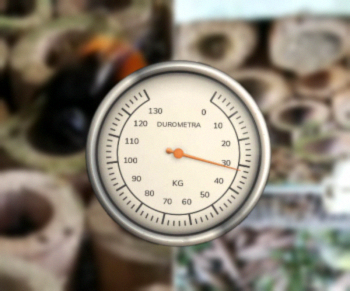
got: 32 kg
